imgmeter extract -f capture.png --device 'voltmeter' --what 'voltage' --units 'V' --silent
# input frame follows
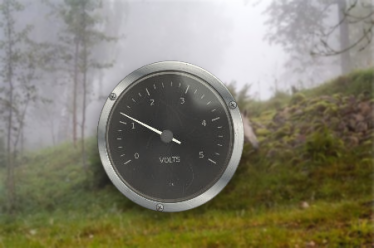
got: 1.2 V
